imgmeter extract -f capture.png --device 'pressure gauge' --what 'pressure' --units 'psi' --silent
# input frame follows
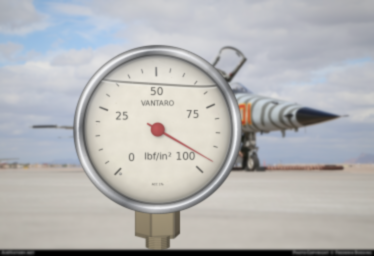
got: 95 psi
